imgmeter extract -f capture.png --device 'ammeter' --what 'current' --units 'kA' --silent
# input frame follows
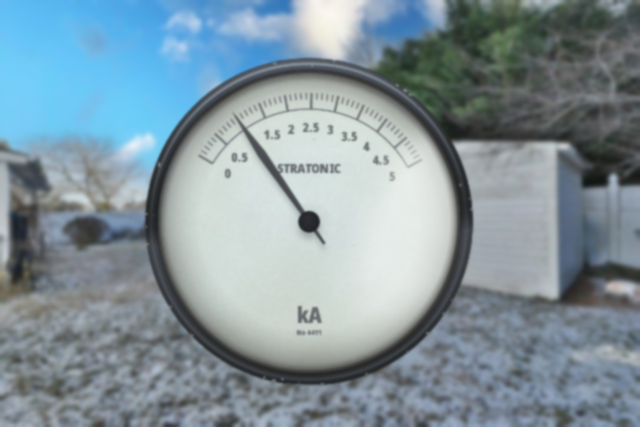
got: 1 kA
